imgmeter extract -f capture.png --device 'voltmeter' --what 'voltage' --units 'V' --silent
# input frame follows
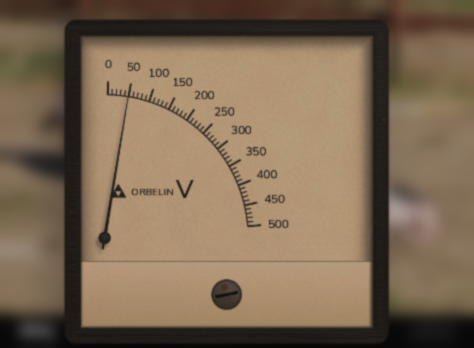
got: 50 V
